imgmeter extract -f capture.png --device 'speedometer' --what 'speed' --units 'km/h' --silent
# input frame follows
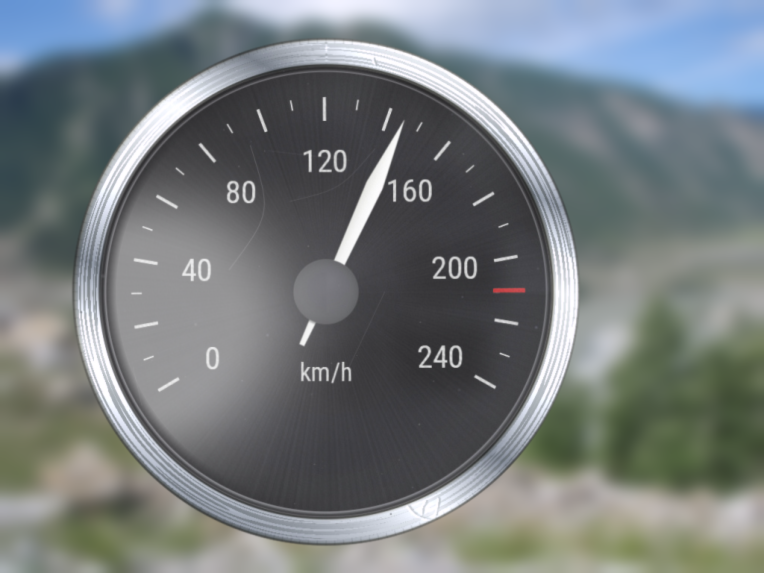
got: 145 km/h
